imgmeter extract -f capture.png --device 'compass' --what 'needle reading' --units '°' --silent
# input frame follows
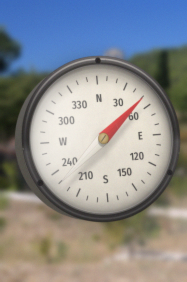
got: 50 °
